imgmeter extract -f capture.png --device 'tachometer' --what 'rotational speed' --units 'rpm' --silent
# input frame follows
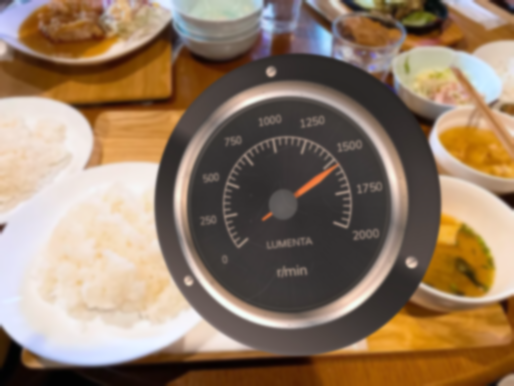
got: 1550 rpm
